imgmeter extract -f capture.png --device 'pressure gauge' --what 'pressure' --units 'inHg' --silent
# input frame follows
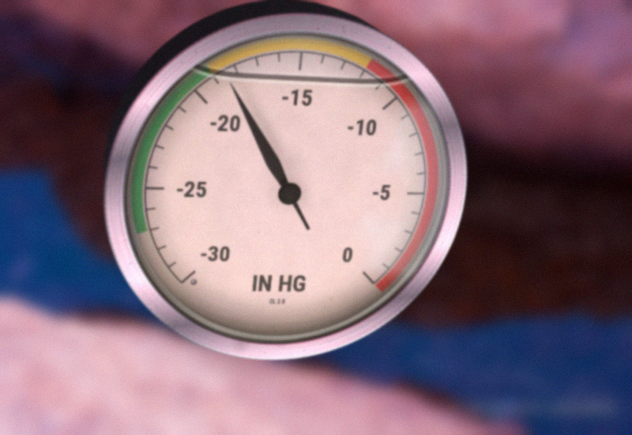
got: -18.5 inHg
